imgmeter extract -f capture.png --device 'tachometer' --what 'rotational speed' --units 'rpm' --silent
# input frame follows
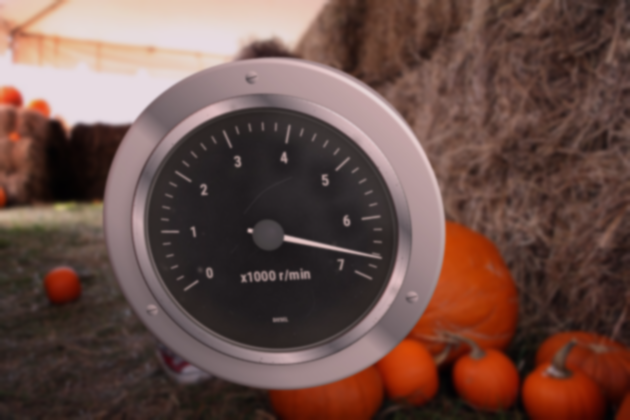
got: 6600 rpm
